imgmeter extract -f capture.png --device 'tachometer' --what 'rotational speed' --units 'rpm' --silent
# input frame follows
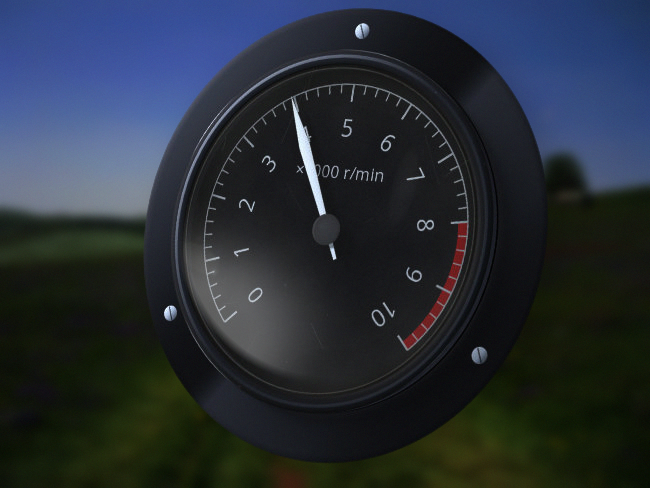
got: 4000 rpm
